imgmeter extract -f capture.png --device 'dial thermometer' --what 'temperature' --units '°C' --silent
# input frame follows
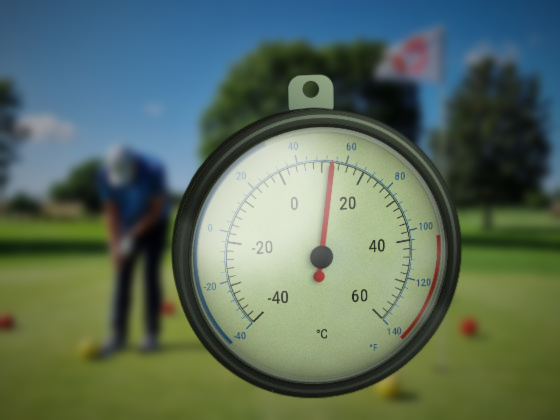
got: 12 °C
